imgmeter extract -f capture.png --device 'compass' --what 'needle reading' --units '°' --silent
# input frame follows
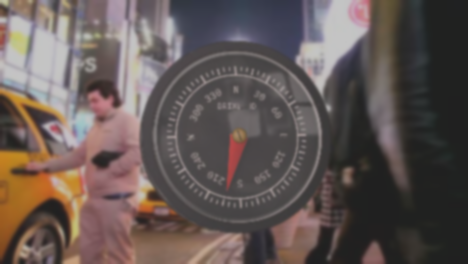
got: 195 °
